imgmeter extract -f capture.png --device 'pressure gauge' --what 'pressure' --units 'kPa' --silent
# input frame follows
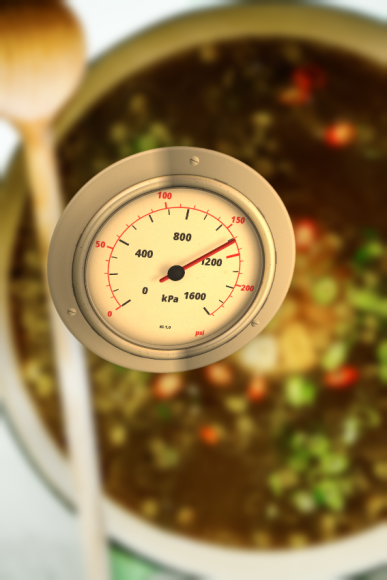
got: 1100 kPa
